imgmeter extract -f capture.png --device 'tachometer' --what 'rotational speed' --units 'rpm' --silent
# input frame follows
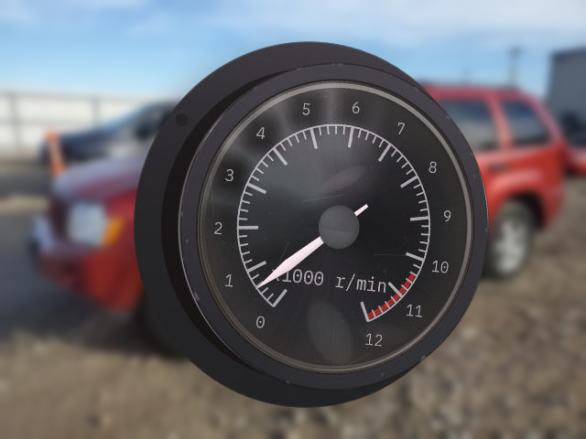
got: 600 rpm
